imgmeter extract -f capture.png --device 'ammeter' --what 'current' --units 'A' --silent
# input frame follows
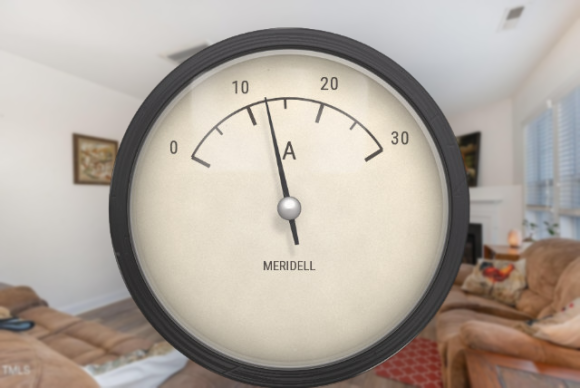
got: 12.5 A
